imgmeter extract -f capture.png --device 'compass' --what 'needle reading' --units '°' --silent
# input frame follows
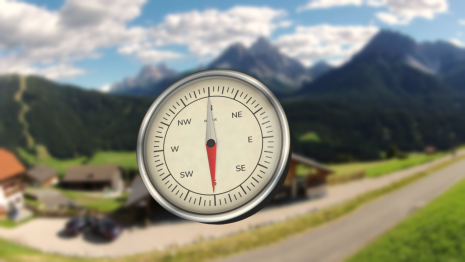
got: 180 °
